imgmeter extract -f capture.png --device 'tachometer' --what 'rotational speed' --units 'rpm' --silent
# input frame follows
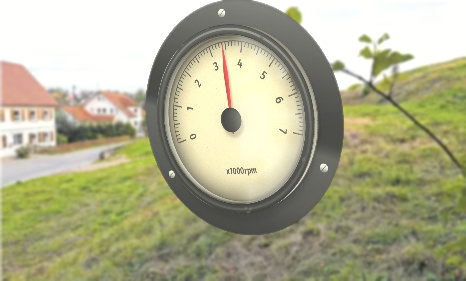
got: 3500 rpm
